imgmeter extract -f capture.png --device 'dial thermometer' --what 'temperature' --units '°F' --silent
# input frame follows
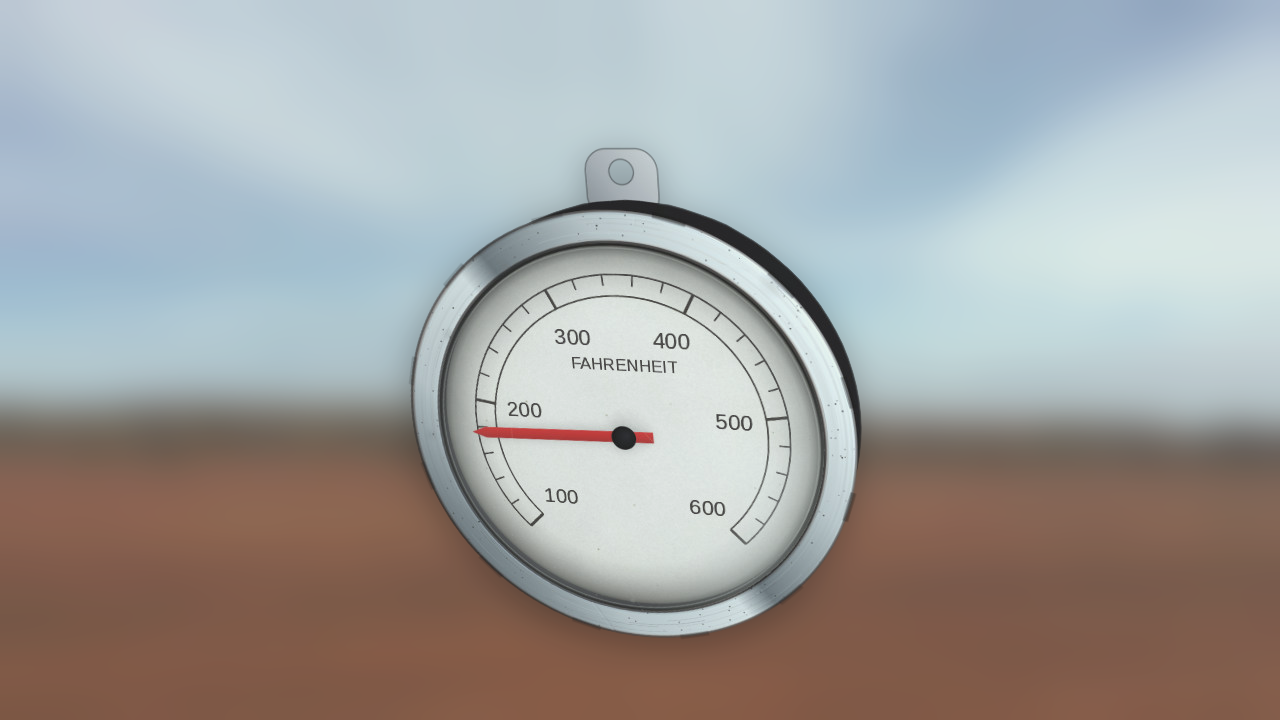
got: 180 °F
